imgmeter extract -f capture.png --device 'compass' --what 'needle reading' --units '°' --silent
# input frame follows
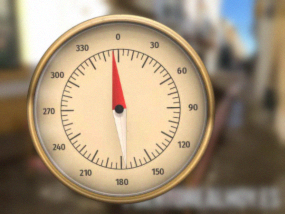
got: 355 °
